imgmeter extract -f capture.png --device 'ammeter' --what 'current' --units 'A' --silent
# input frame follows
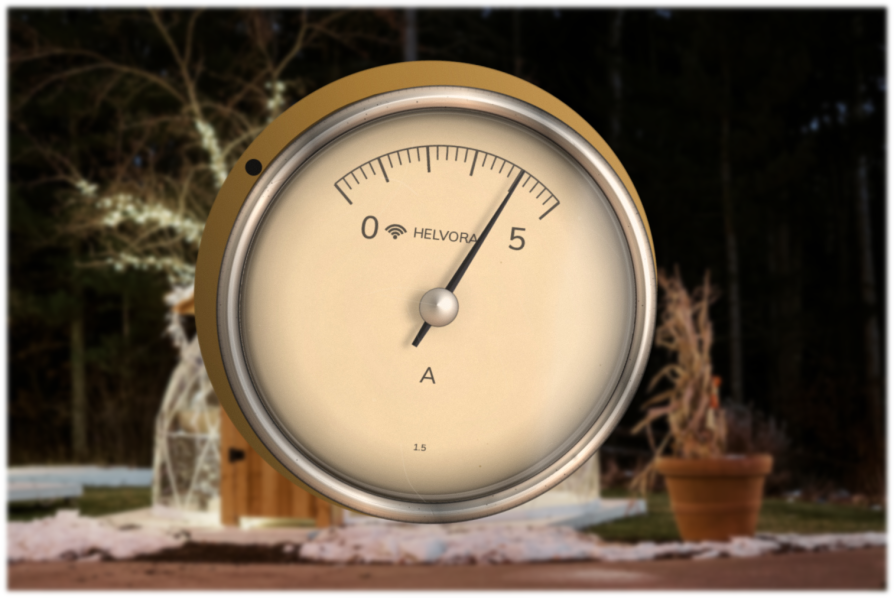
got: 4 A
